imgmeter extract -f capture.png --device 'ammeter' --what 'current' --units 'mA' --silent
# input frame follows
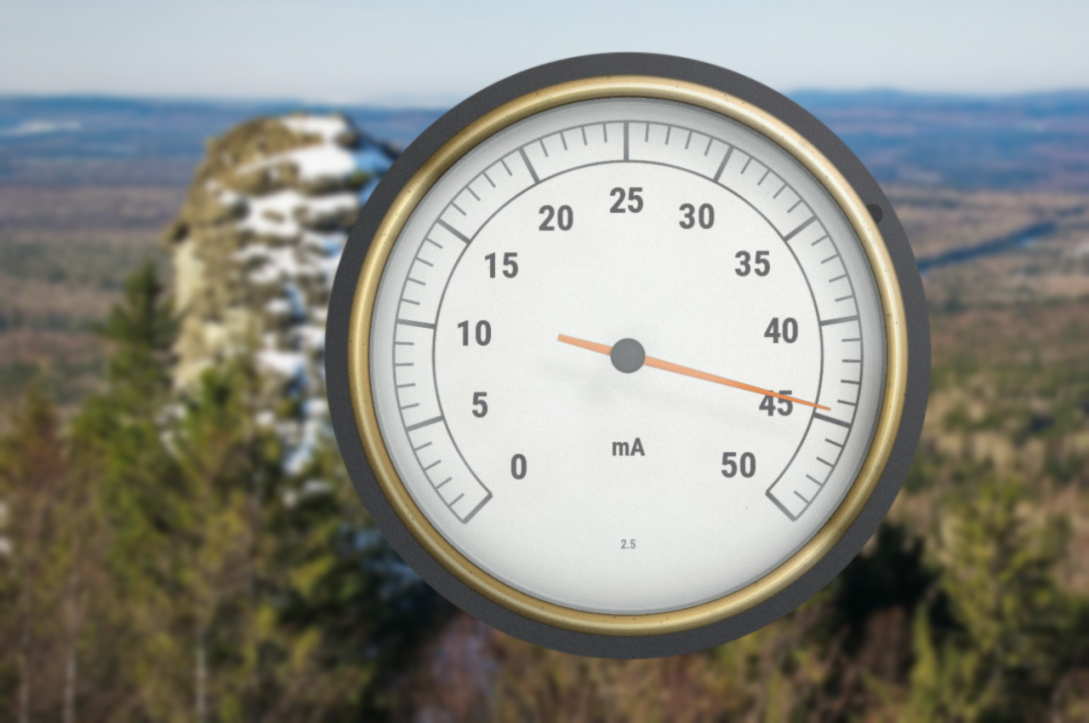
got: 44.5 mA
